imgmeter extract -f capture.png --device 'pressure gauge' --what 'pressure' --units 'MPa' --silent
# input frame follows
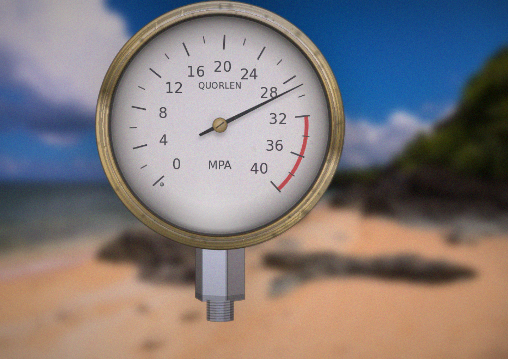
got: 29 MPa
